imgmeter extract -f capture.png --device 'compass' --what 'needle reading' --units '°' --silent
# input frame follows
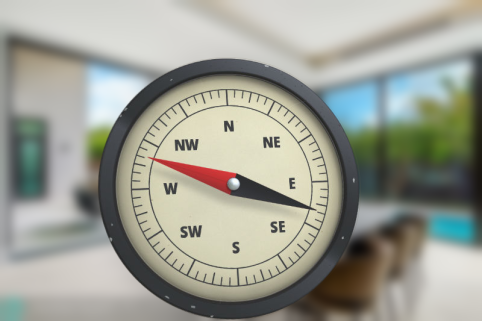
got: 290 °
